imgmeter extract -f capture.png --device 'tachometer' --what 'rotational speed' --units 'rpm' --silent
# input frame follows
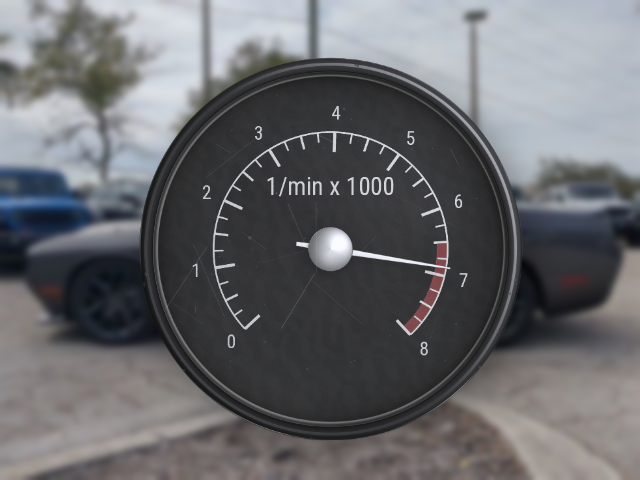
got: 6875 rpm
